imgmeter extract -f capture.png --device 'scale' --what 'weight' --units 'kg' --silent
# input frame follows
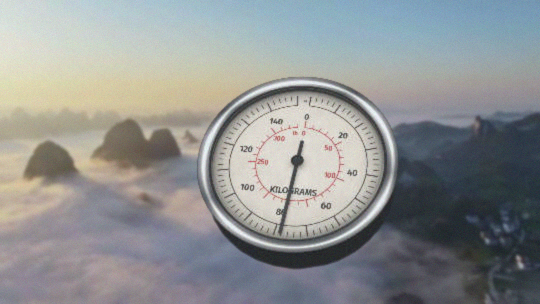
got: 78 kg
